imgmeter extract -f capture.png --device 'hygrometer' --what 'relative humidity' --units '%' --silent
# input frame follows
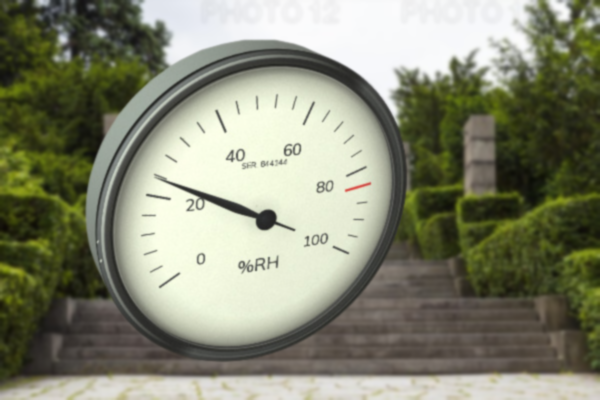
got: 24 %
